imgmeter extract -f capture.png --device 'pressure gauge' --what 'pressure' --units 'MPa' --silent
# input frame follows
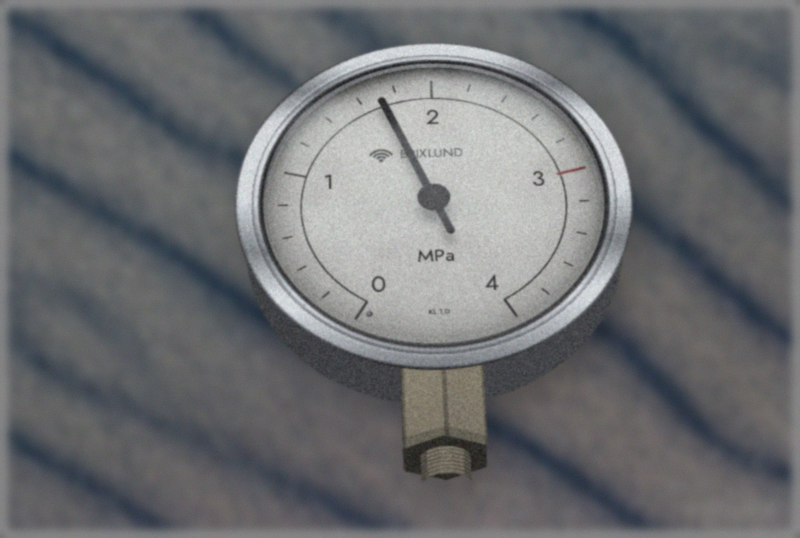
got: 1.7 MPa
